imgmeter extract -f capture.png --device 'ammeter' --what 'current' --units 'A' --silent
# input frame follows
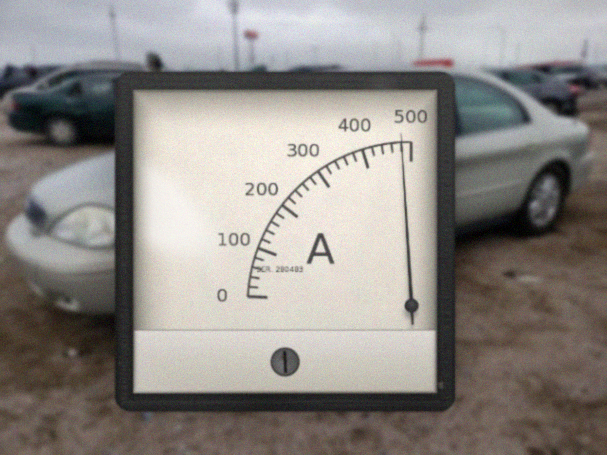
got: 480 A
